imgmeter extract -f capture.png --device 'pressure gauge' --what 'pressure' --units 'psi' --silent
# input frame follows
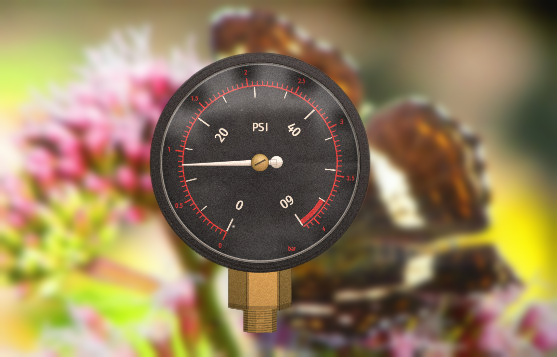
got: 12.5 psi
